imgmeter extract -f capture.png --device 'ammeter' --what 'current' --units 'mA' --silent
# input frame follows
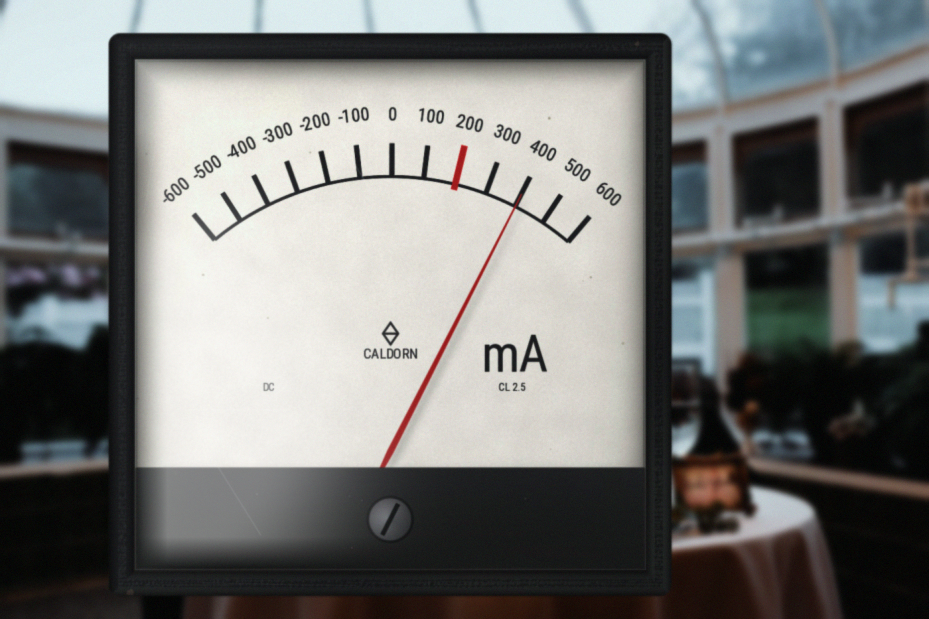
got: 400 mA
